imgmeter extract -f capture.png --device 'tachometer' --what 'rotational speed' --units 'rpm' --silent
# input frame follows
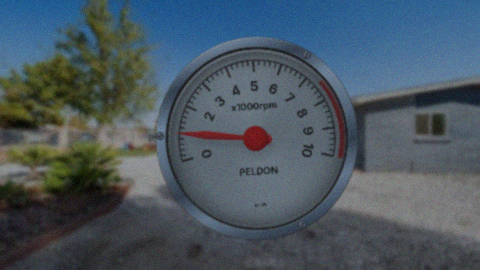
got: 1000 rpm
